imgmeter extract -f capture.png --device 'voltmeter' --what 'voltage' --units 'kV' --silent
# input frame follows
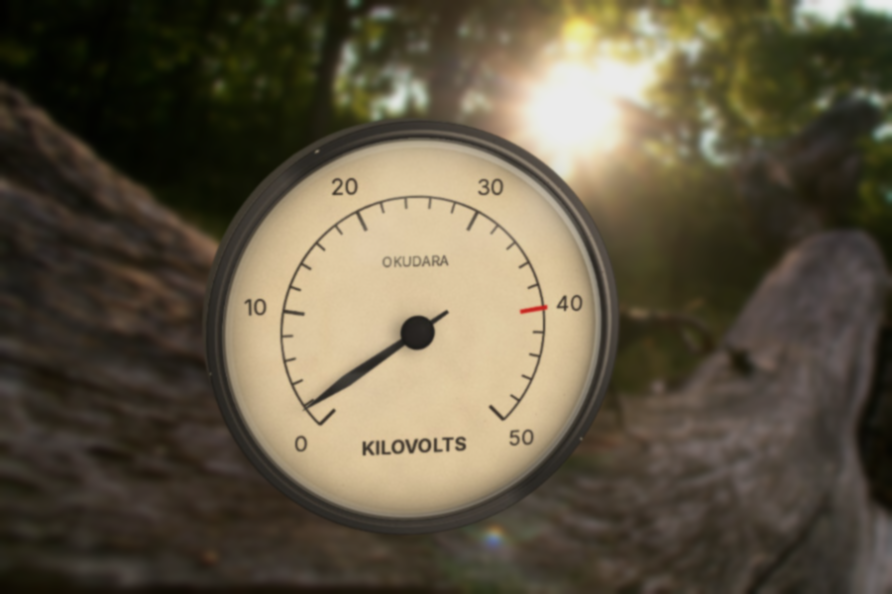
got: 2 kV
